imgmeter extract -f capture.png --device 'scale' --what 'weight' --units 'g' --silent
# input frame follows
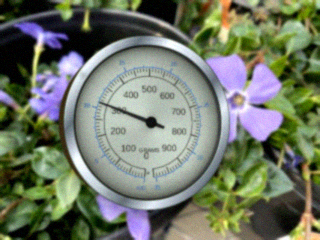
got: 300 g
